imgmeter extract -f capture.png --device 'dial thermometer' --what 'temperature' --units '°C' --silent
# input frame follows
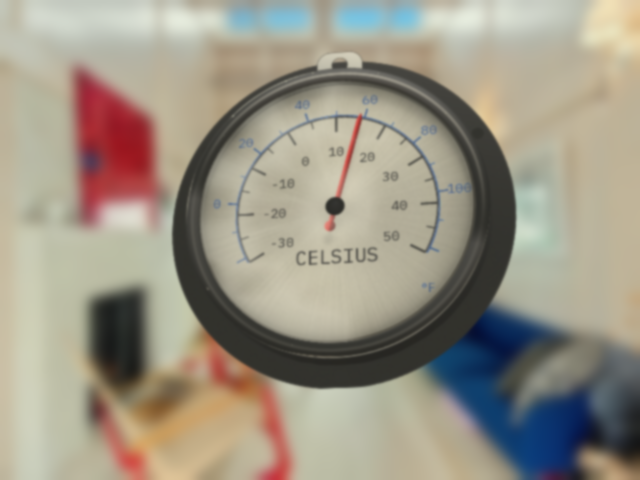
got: 15 °C
